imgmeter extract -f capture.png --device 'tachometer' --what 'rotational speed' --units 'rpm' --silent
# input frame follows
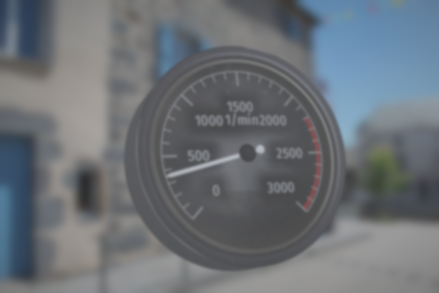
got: 350 rpm
